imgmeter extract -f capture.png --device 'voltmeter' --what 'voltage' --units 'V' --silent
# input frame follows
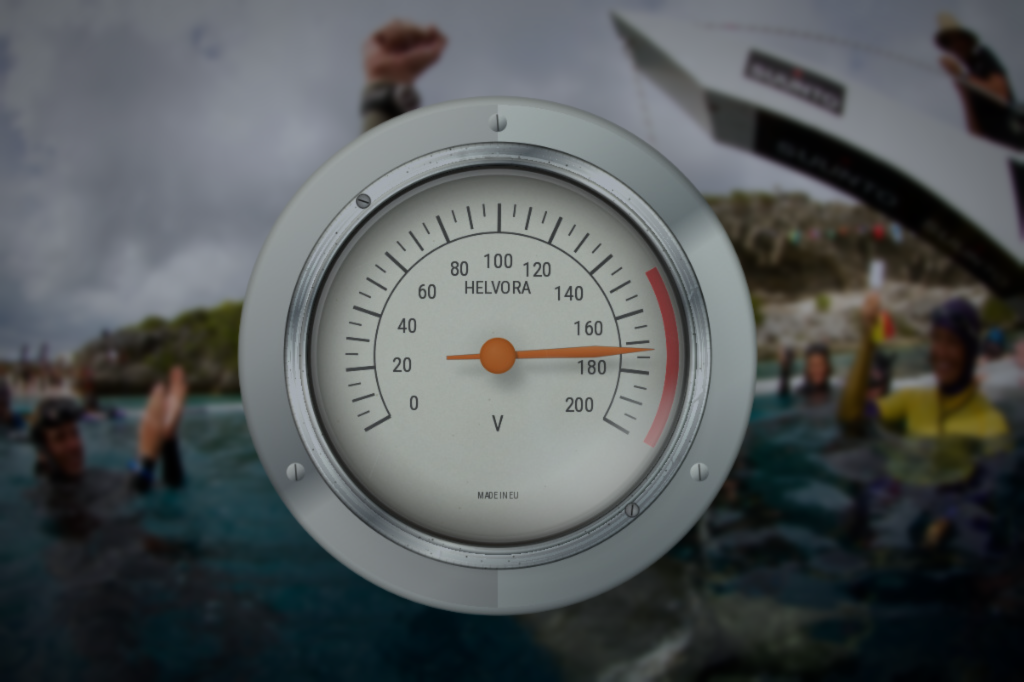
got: 172.5 V
